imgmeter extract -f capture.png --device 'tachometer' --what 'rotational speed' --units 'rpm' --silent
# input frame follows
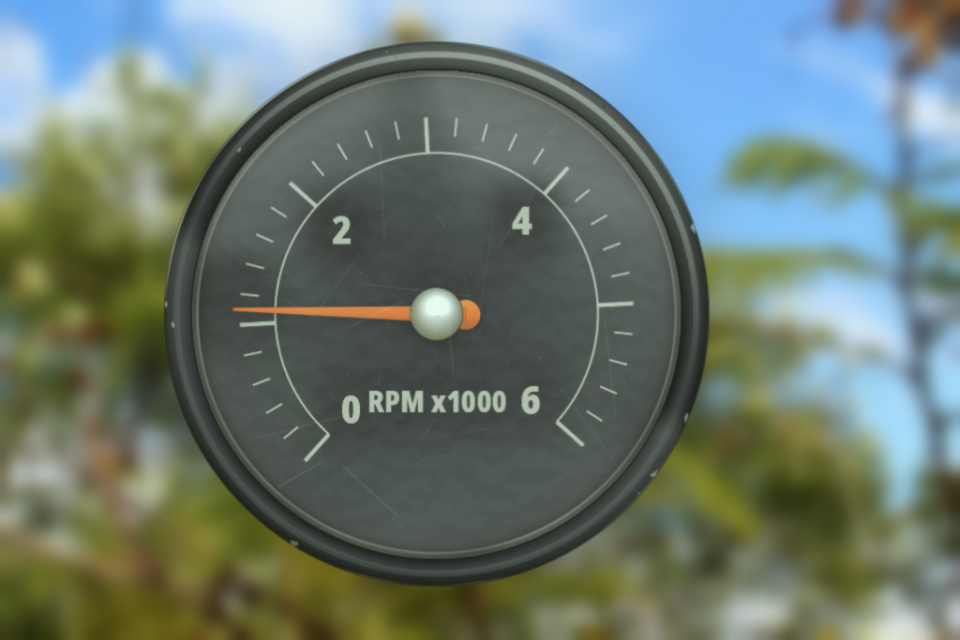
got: 1100 rpm
